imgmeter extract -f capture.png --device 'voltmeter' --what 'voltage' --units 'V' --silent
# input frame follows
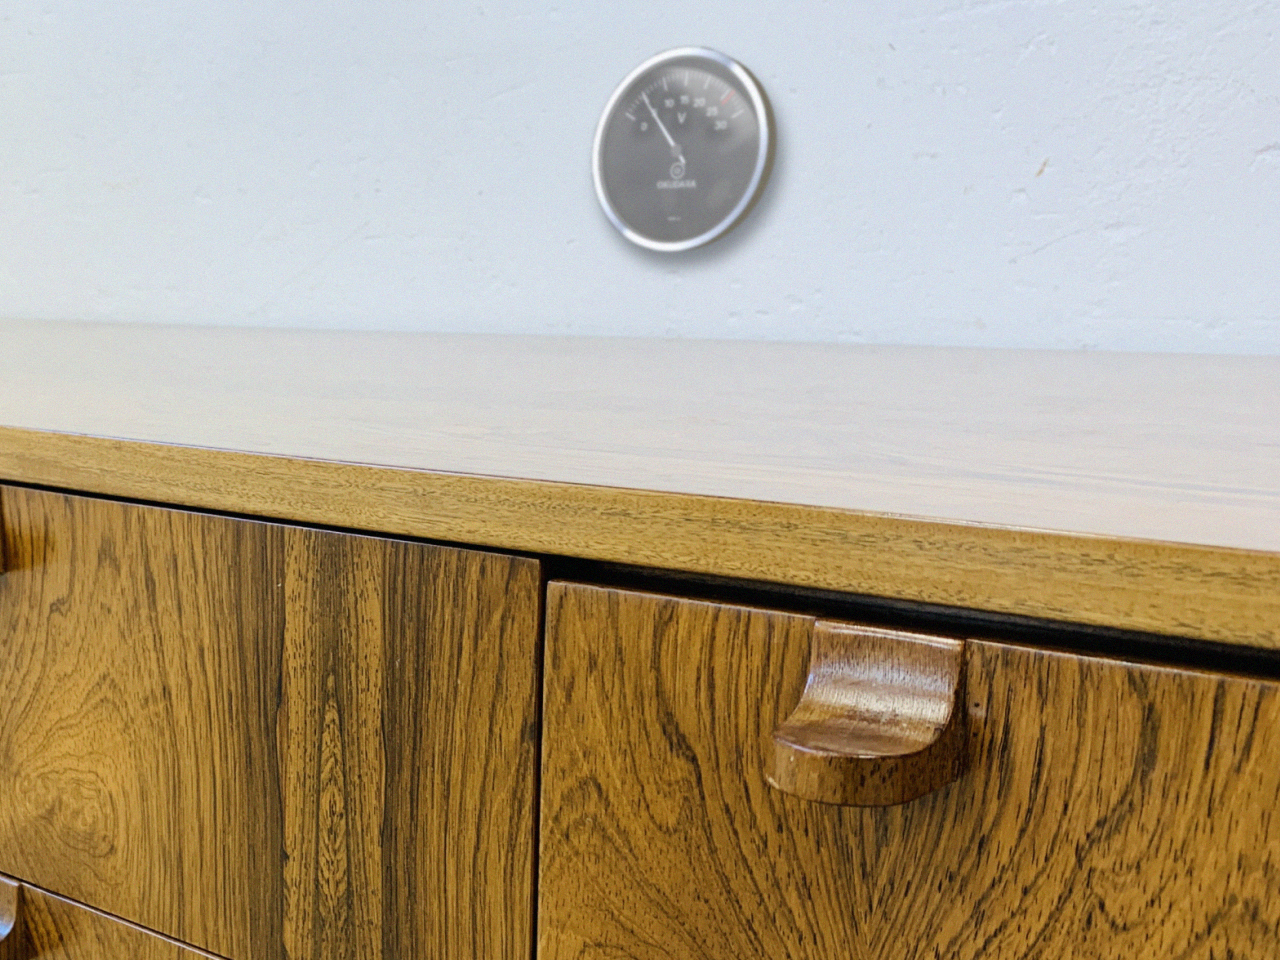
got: 5 V
